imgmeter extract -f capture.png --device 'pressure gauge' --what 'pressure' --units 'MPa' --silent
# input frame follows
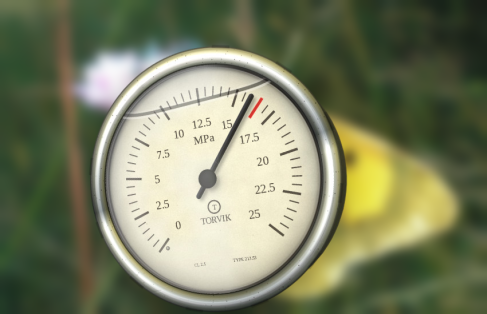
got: 16 MPa
